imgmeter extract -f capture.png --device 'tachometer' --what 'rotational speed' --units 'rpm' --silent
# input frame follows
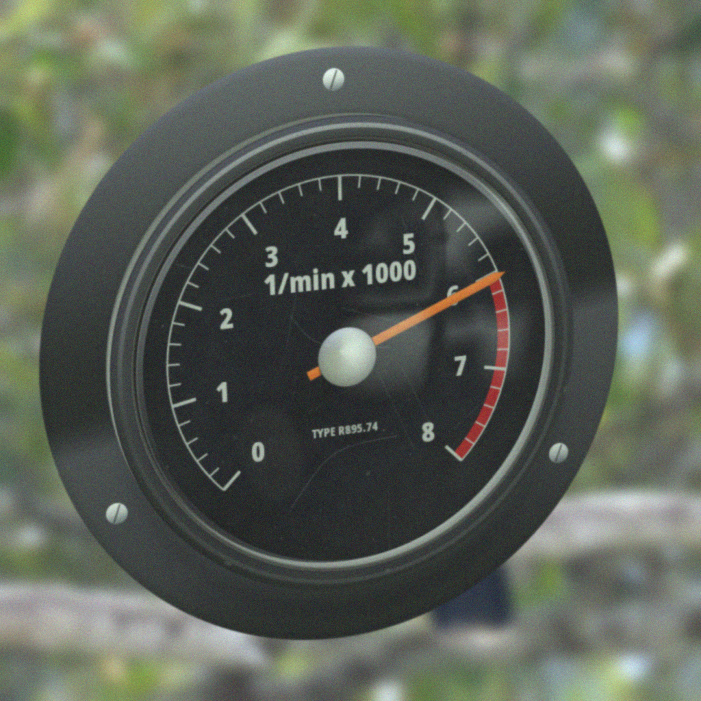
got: 6000 rpm
